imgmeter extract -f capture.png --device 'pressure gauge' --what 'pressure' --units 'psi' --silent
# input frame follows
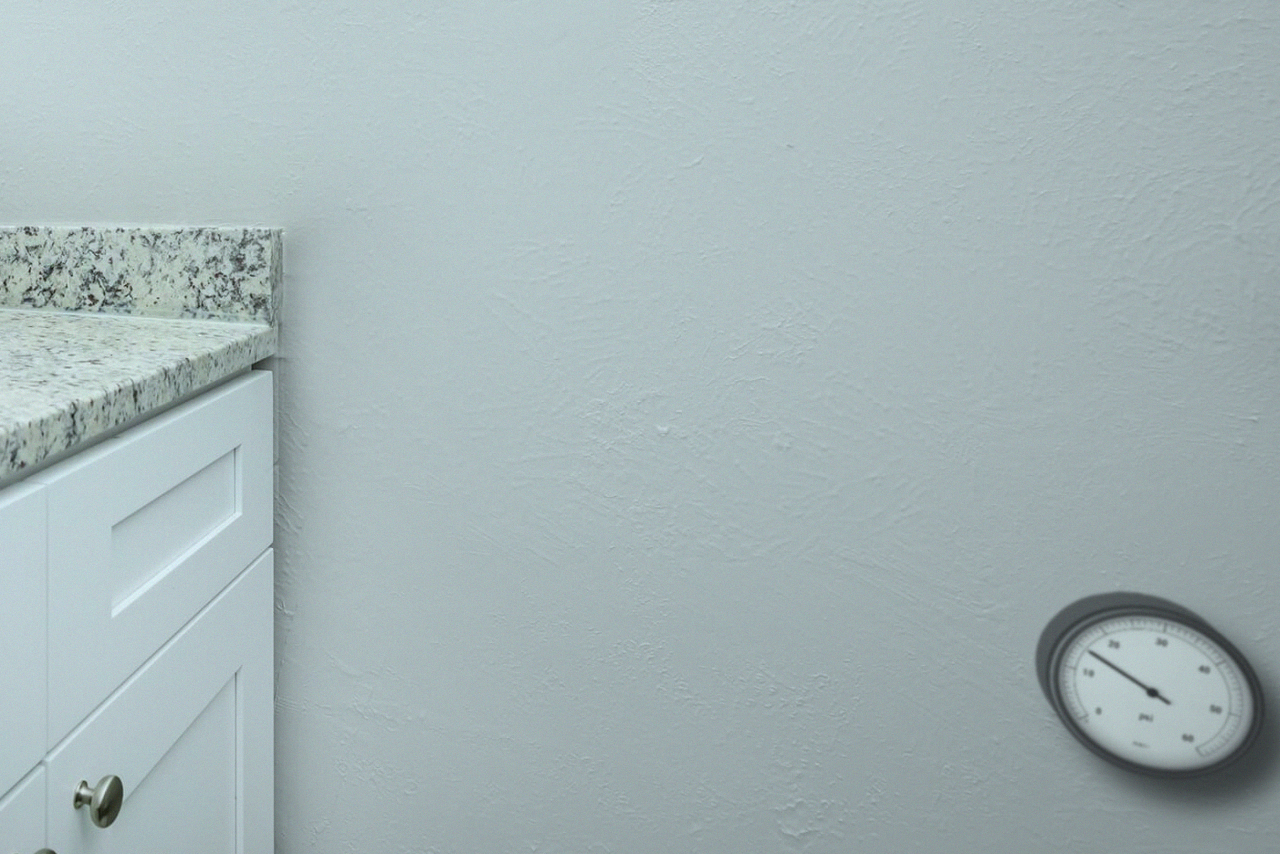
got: 15 psi
